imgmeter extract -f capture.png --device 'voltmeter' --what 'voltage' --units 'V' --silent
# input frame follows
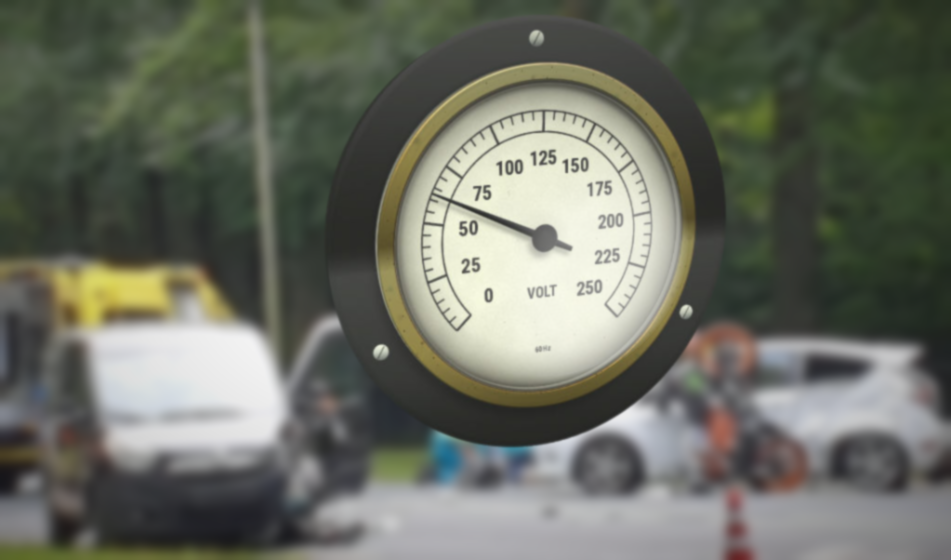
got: 62.5 V
